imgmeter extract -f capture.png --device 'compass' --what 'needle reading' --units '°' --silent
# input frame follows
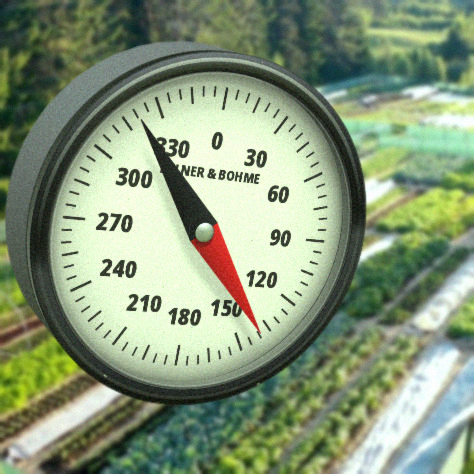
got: 140 °
